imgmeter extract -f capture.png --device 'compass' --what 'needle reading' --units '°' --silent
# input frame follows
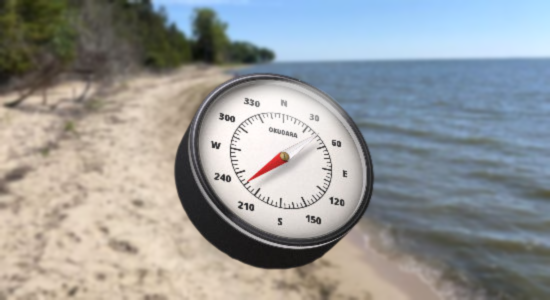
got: 225 °
